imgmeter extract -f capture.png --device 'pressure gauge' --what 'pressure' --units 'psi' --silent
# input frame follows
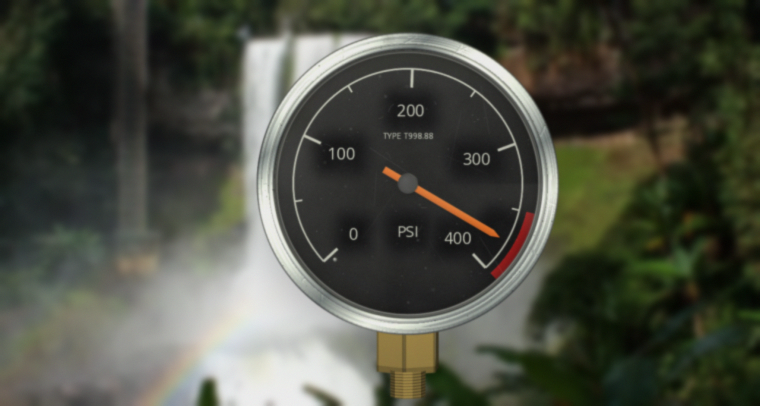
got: 375 psi
